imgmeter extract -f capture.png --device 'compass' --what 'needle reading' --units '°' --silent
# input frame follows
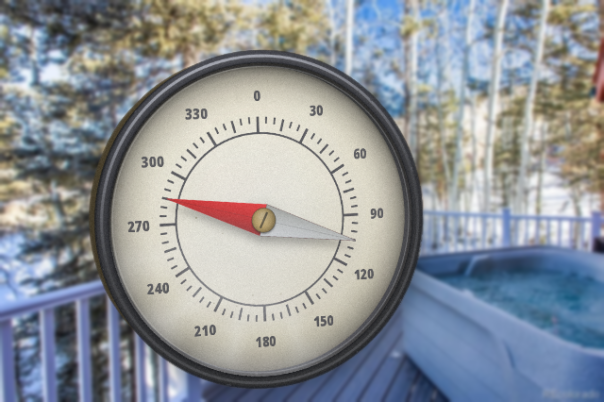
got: 285 °
